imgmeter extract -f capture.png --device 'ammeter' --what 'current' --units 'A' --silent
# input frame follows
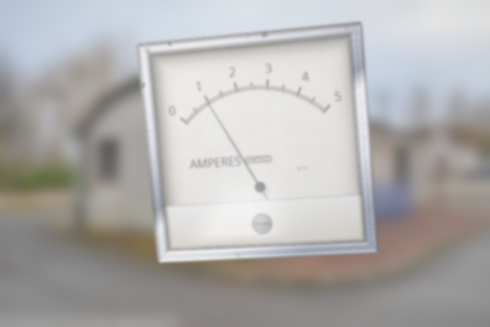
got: 1 A
